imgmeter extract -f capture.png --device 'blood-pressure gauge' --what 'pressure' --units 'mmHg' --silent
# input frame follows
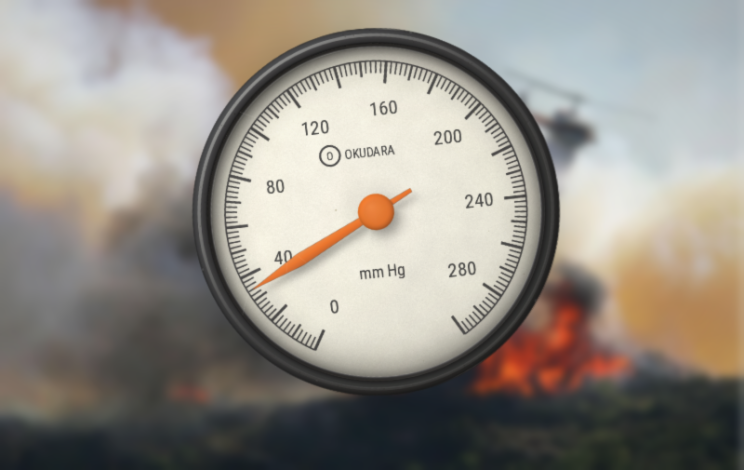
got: 34 mmHg
